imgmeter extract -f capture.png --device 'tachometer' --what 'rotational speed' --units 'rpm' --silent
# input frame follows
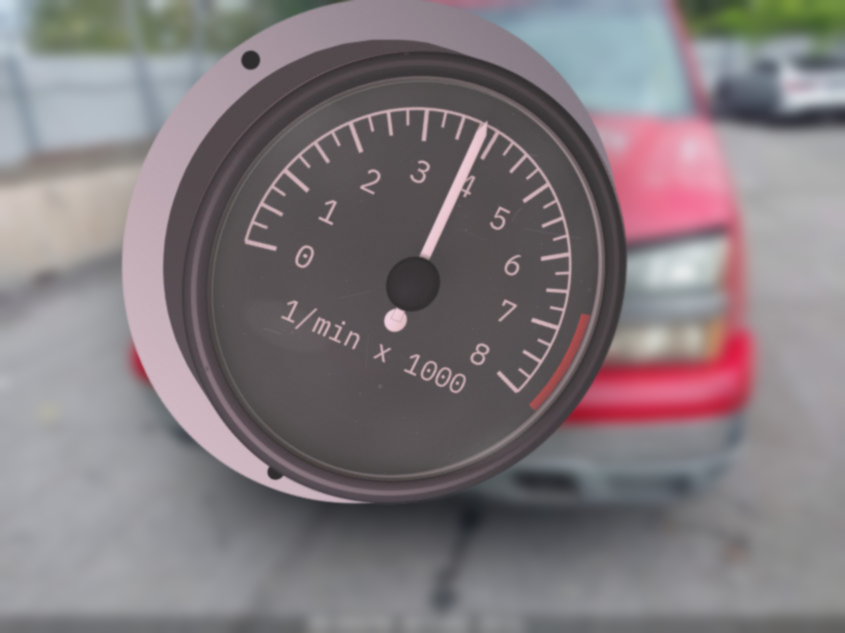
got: 3750 rpm
